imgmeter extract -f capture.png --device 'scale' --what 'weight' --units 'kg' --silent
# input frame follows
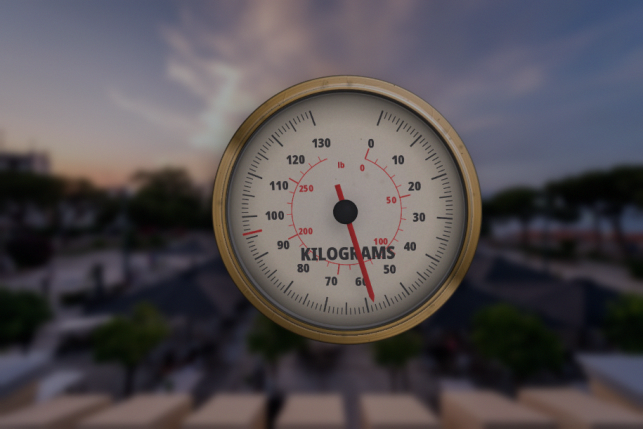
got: 58 kg
